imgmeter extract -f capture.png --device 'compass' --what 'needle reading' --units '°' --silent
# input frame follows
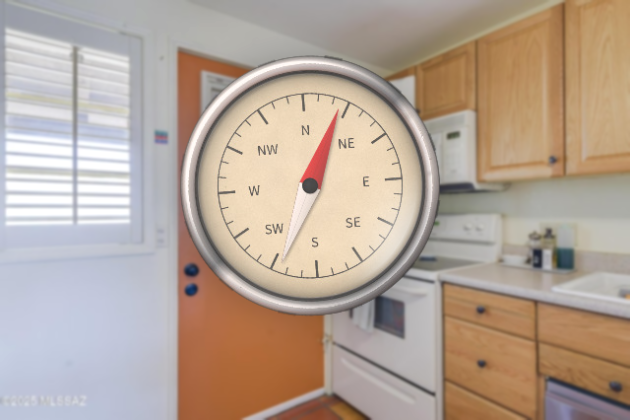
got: 25 °
